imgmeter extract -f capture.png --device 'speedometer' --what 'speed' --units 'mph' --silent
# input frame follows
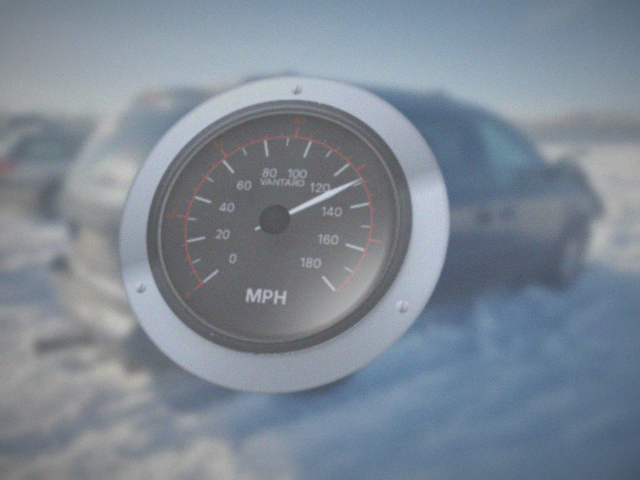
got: 130 mph
